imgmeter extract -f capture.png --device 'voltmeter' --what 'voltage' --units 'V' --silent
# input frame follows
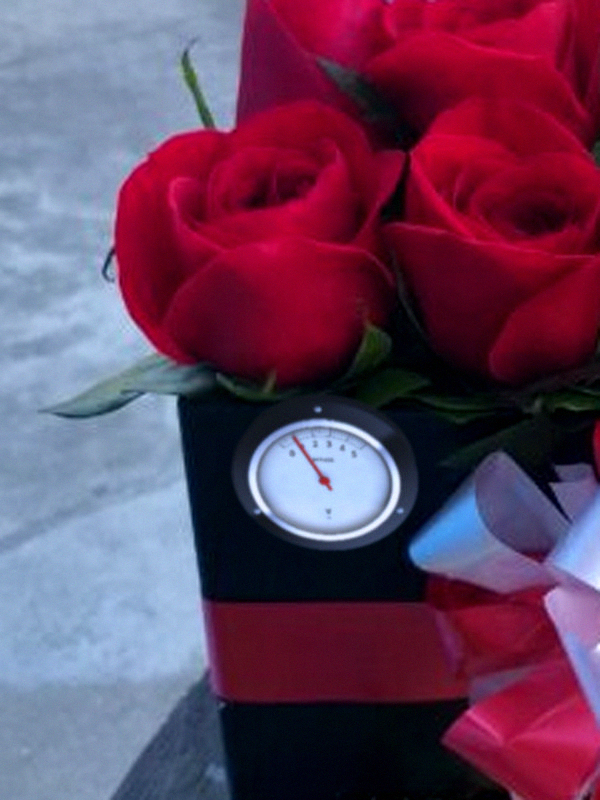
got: 1 V
